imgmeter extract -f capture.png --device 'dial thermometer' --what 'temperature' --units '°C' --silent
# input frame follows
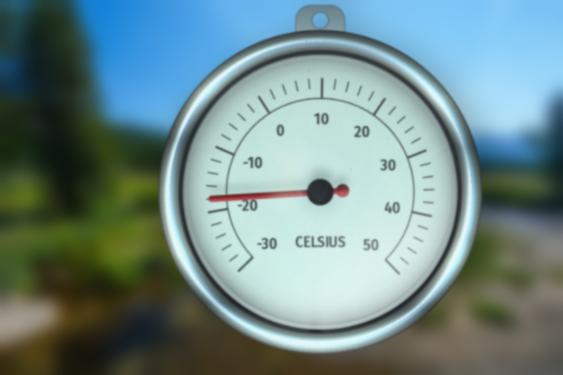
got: -18 °C
